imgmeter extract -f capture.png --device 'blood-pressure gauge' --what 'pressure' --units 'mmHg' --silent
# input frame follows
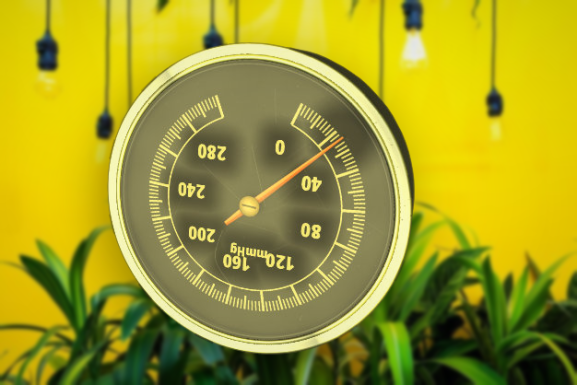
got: 24 mmHg
